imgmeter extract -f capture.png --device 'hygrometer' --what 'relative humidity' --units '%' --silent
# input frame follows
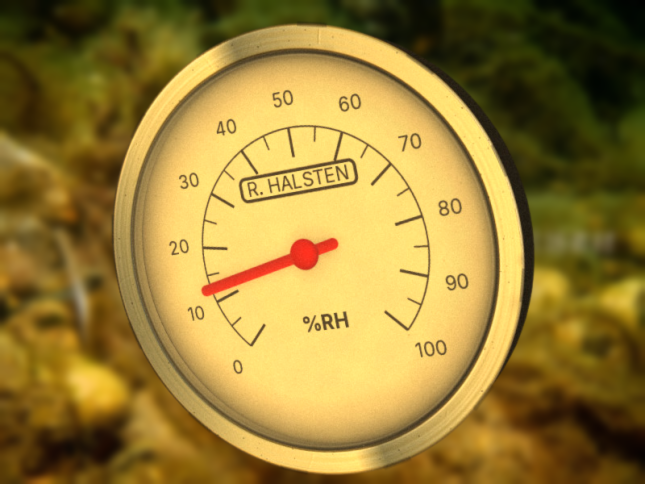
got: 12.5 %
